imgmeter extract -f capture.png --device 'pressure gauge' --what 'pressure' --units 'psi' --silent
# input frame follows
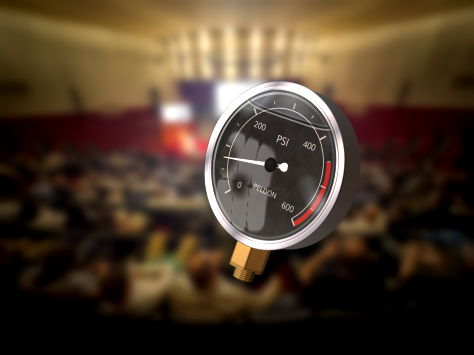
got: 75 psi
